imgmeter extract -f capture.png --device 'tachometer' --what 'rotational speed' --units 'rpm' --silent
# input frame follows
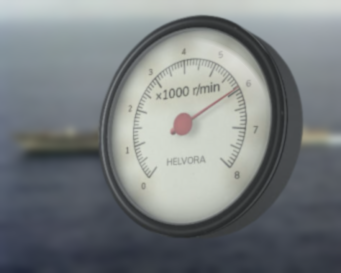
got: 6000 rpm
